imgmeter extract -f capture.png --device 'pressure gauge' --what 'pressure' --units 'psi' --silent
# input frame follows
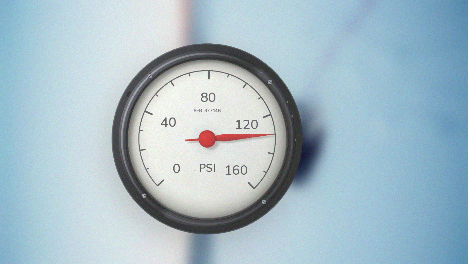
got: 130 psi
